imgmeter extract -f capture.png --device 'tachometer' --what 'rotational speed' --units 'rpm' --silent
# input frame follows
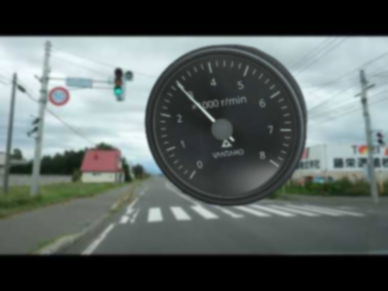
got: 3000 rpm
